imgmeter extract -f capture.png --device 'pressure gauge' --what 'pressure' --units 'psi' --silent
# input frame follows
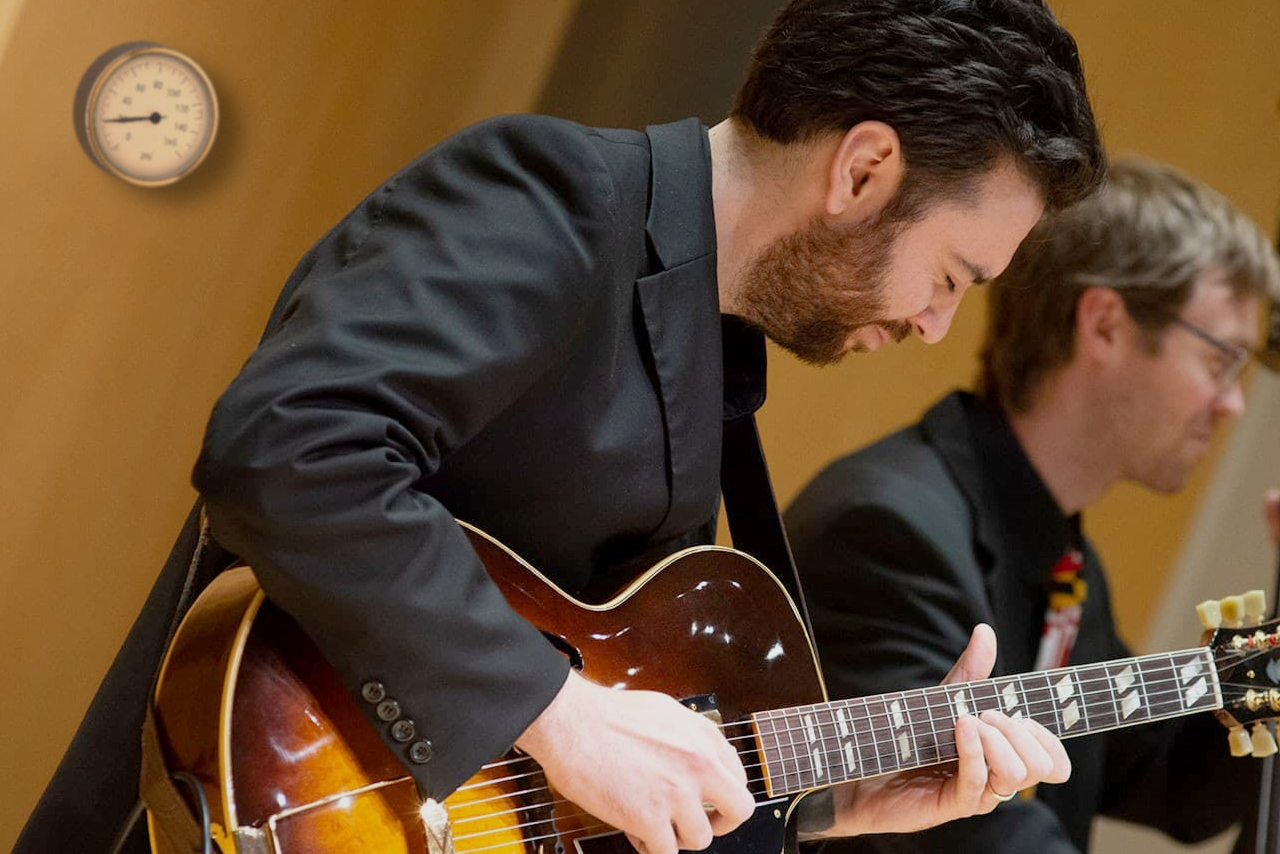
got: 20 psi
